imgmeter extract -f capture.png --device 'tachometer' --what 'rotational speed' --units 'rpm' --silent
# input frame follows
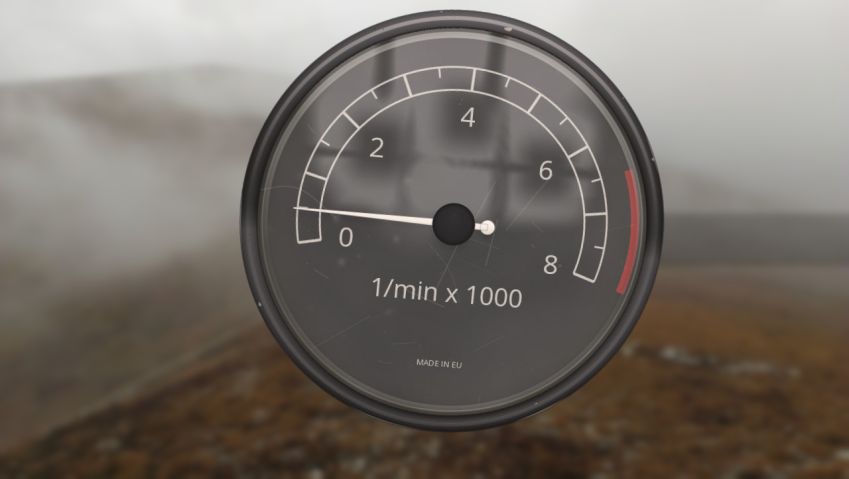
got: 500 rpm
